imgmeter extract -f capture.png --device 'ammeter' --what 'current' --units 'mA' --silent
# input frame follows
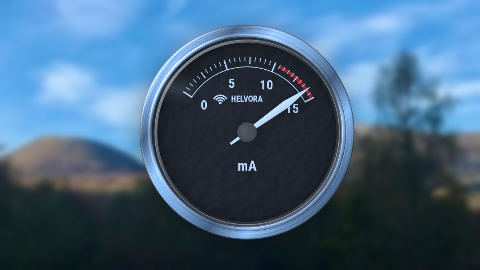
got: 14 mA
